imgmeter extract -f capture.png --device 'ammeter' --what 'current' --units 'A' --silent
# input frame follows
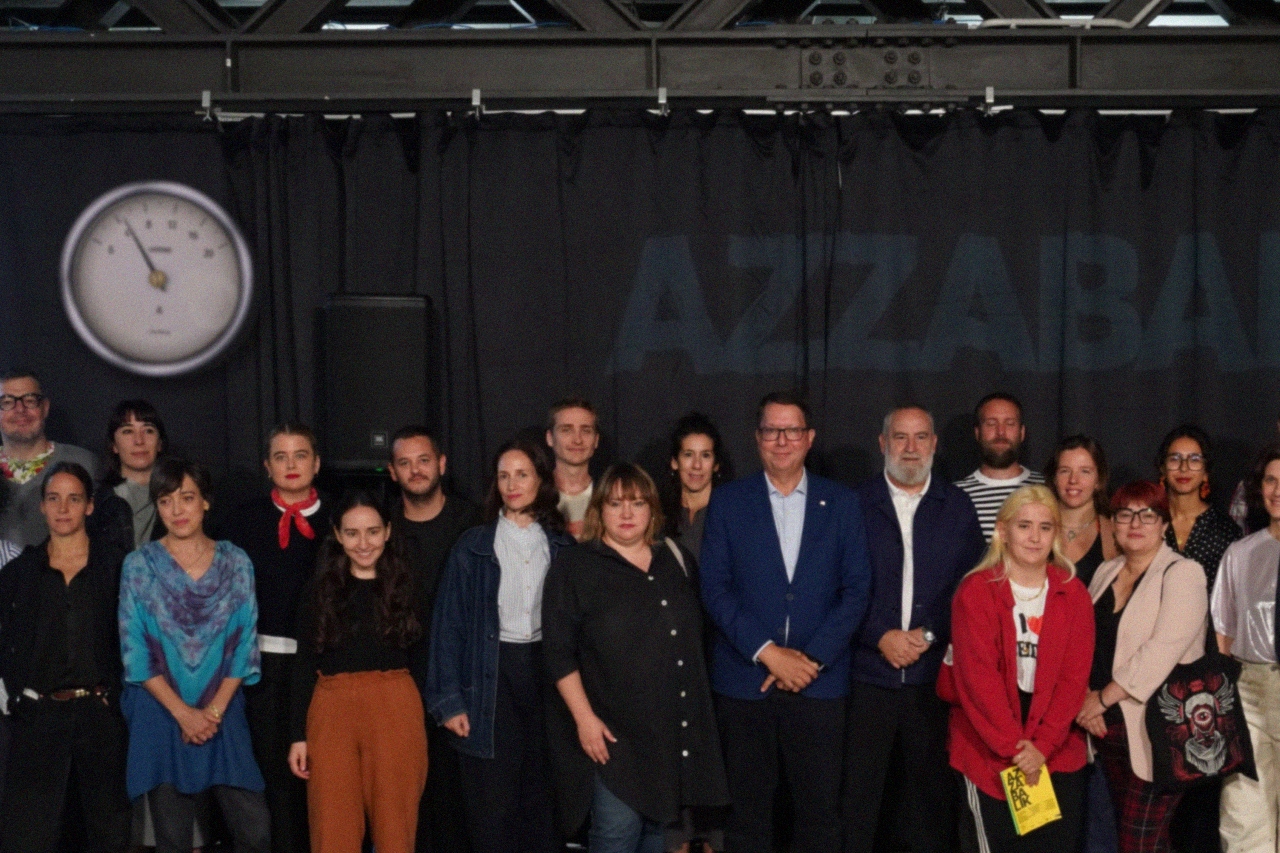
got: 5 A
